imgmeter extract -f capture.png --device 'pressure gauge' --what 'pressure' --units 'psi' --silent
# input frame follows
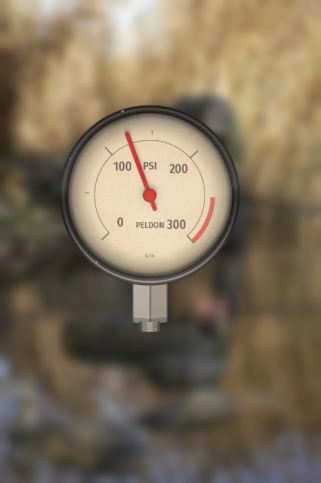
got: 125 psi
